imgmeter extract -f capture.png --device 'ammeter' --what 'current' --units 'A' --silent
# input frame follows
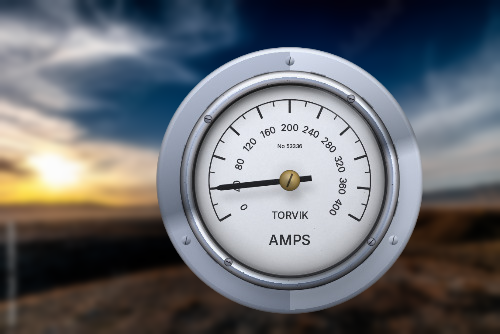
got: 40 A
